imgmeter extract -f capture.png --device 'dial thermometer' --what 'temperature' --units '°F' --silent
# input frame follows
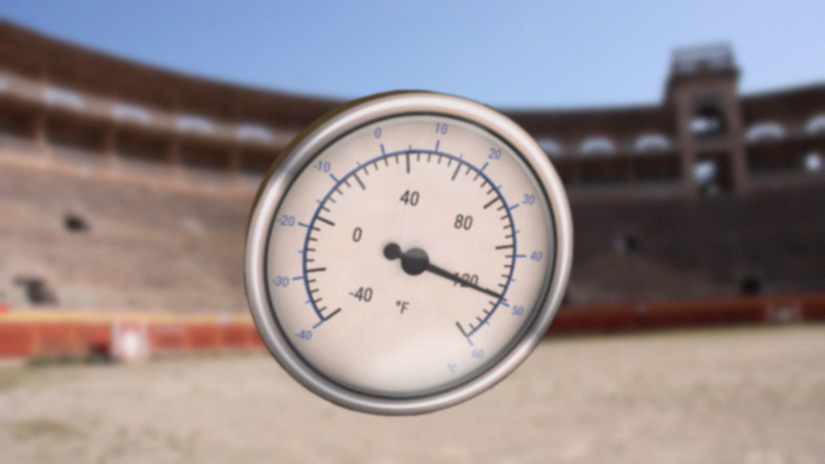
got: 120 °F
